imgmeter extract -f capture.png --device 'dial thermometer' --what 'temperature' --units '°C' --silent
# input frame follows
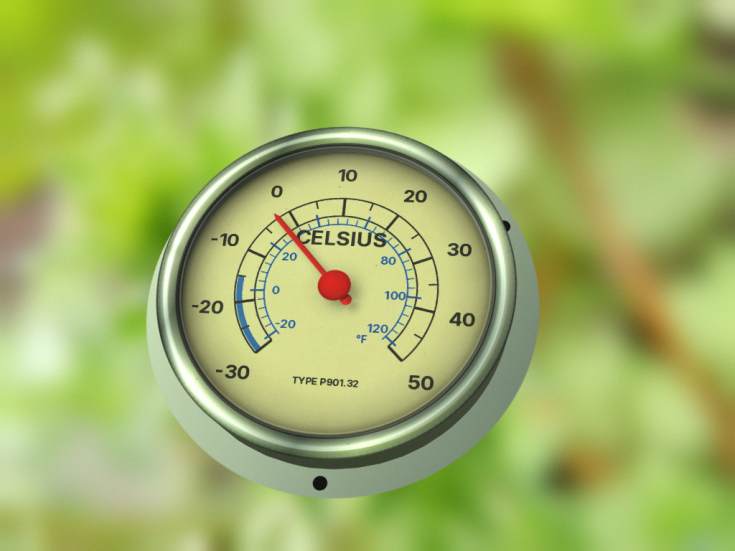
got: -2.5 °C
